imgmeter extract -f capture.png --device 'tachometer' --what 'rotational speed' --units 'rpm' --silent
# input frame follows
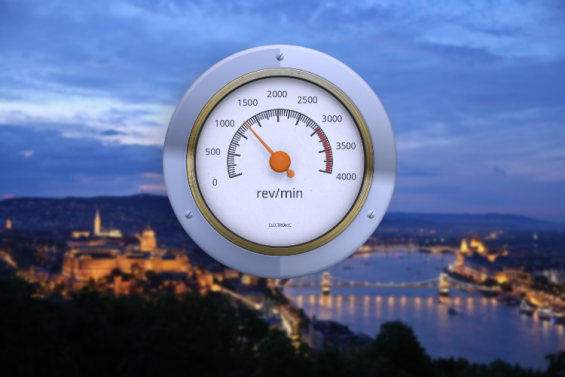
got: 1250 rpm
